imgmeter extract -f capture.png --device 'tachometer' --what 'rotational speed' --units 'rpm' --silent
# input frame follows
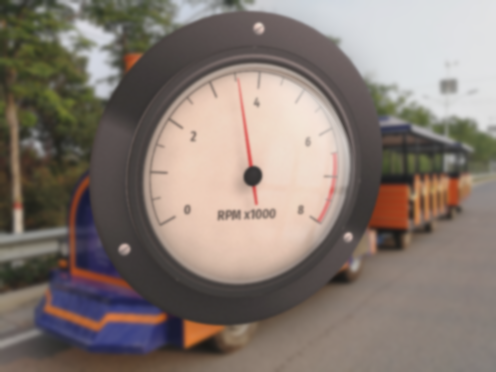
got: 3500 rpm
